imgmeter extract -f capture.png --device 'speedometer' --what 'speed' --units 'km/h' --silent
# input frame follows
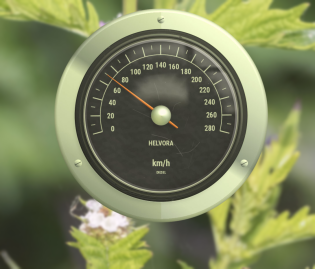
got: 70 km/h
